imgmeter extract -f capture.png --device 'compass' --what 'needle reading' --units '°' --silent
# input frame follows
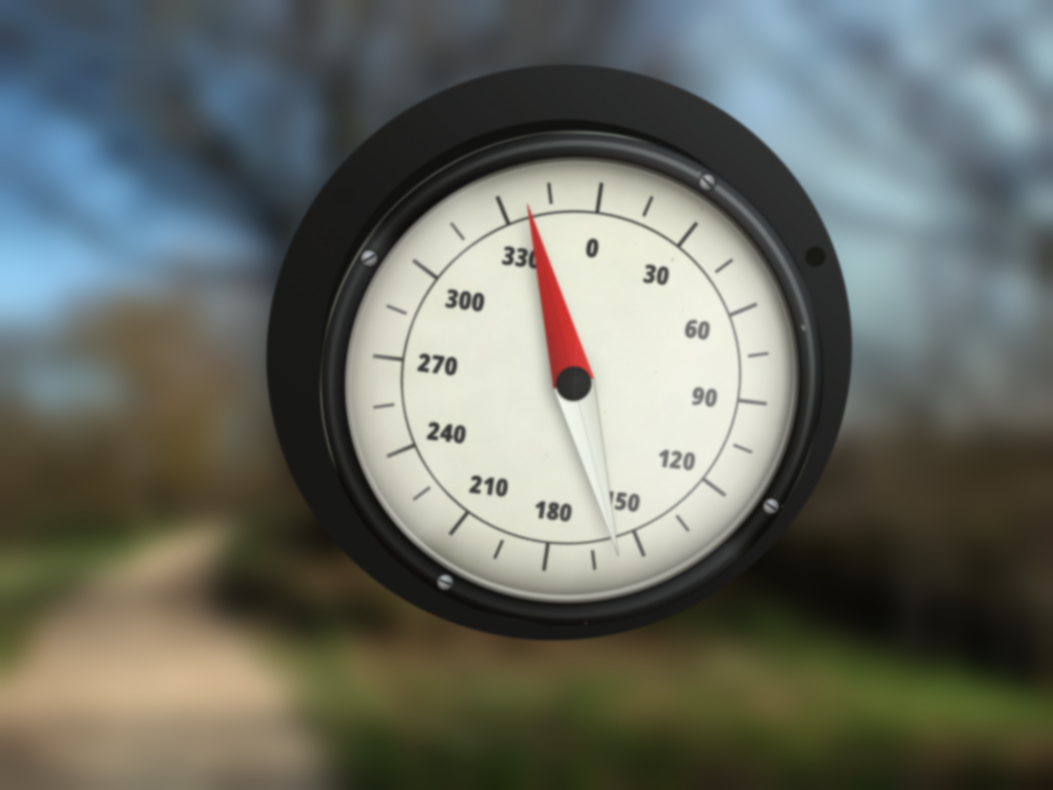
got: 337.5 °
